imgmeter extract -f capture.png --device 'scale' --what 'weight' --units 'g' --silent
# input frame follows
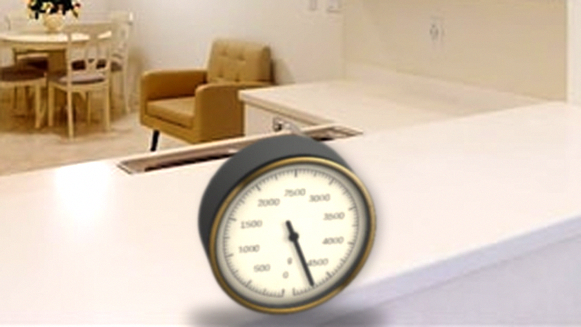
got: 4750 g
